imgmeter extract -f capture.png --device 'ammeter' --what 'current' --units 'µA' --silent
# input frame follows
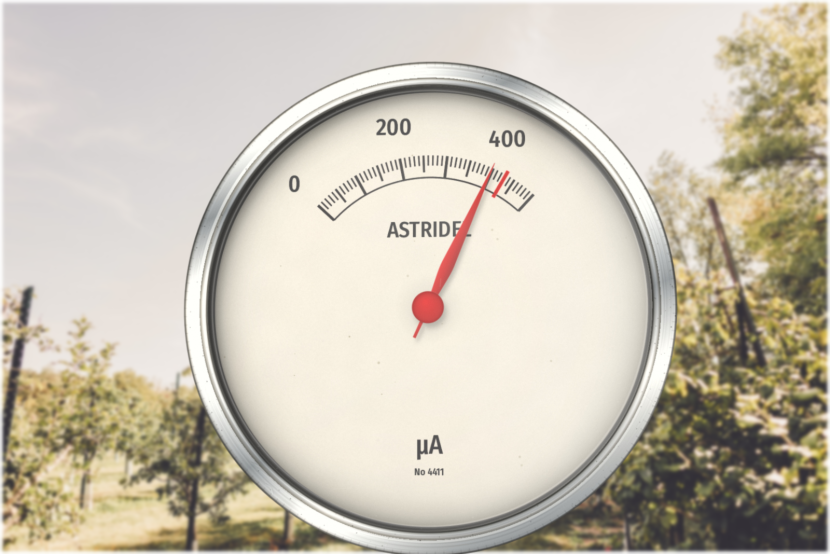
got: 400 µA
